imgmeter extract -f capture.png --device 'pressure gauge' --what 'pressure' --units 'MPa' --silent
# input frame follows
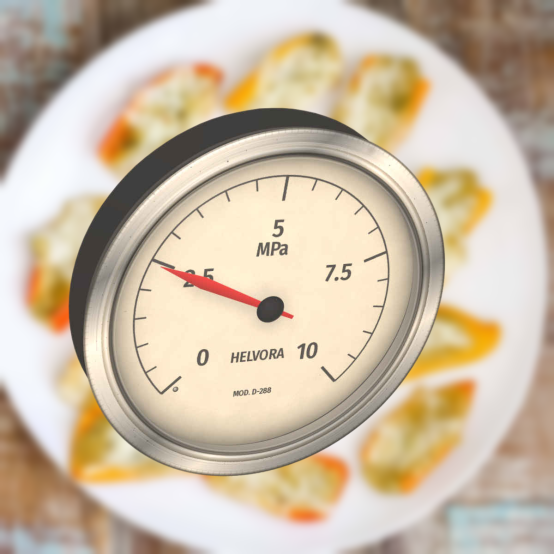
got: 2.5 MPa
